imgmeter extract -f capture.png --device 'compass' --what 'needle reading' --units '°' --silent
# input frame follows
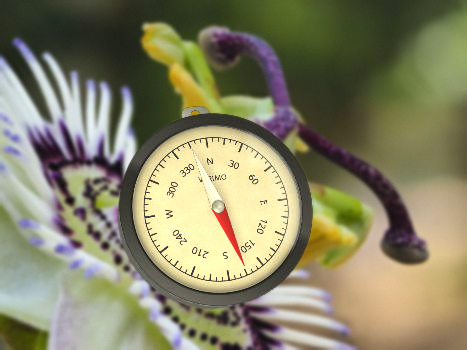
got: 165 °
